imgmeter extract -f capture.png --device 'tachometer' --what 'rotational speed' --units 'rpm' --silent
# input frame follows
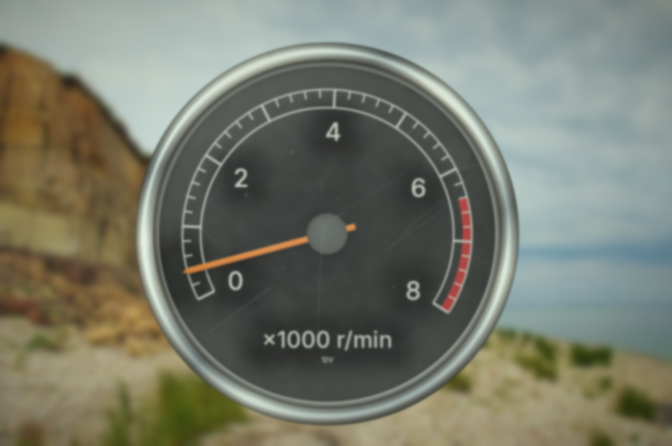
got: 400 rpm
